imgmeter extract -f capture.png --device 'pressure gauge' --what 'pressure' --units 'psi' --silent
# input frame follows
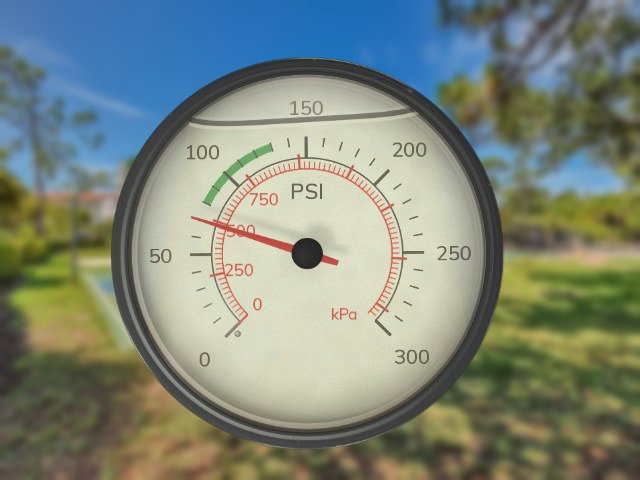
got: 70 psi
